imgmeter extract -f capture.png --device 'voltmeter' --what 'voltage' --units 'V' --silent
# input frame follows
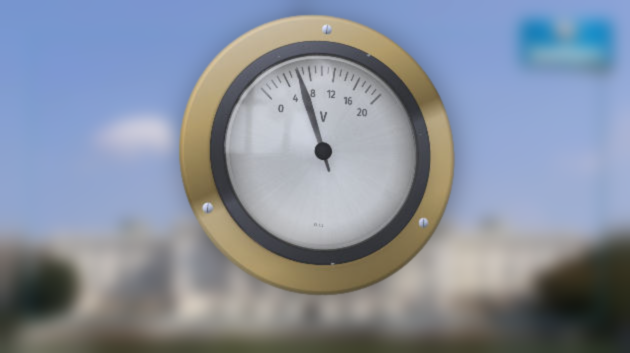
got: 6 V
